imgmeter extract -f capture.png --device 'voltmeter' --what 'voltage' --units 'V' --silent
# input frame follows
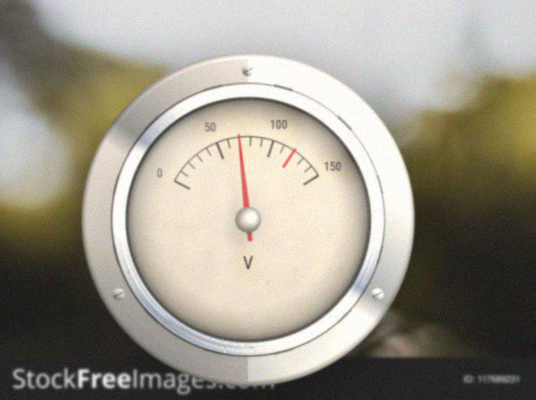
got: 70 V
